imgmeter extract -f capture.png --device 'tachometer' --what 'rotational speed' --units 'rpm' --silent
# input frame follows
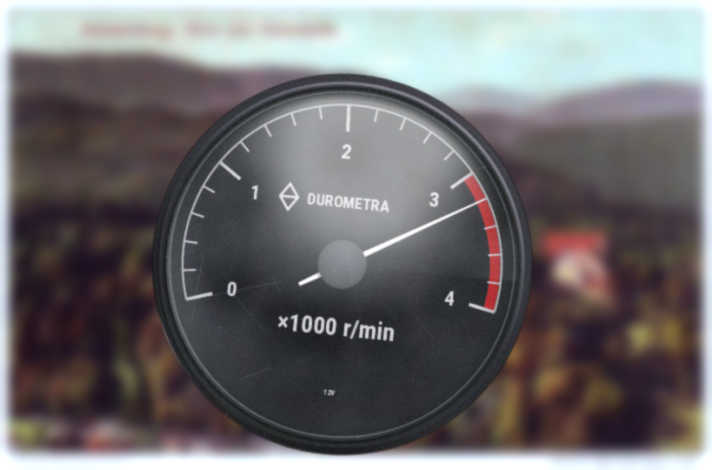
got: 3200 rpm
